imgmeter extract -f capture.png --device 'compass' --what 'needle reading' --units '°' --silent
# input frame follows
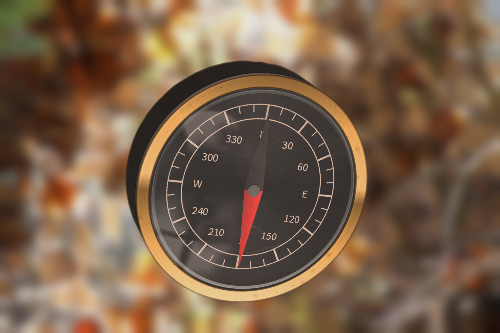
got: 180 °
